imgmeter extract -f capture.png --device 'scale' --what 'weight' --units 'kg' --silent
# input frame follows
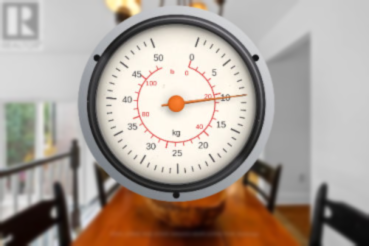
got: 10 kg
